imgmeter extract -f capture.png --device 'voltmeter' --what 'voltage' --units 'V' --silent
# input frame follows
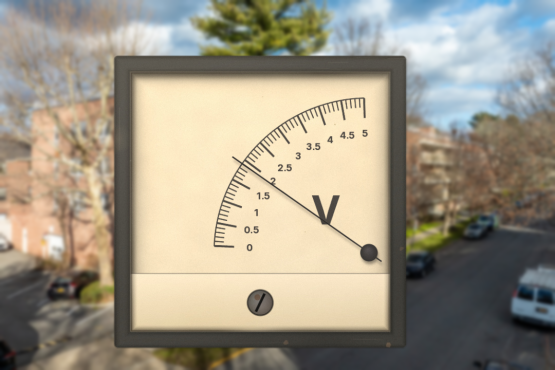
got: 1.9 V
